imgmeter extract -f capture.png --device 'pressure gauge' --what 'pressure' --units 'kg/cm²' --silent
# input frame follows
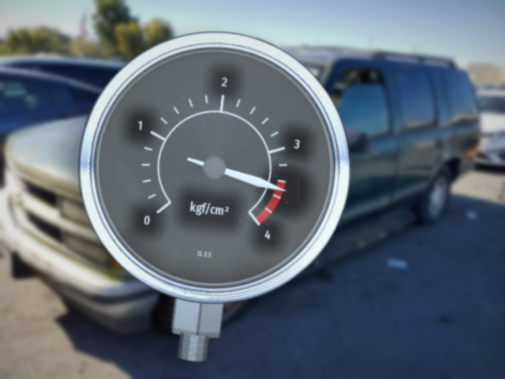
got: 3.5 kg/cm²
